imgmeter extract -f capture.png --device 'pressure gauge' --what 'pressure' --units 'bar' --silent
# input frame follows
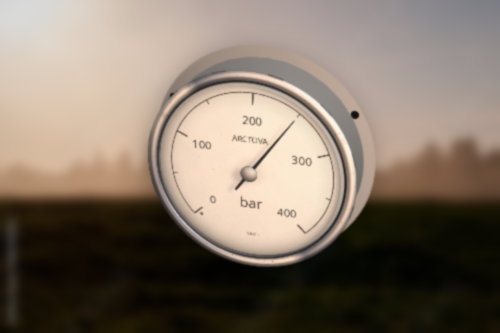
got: 250 bar
